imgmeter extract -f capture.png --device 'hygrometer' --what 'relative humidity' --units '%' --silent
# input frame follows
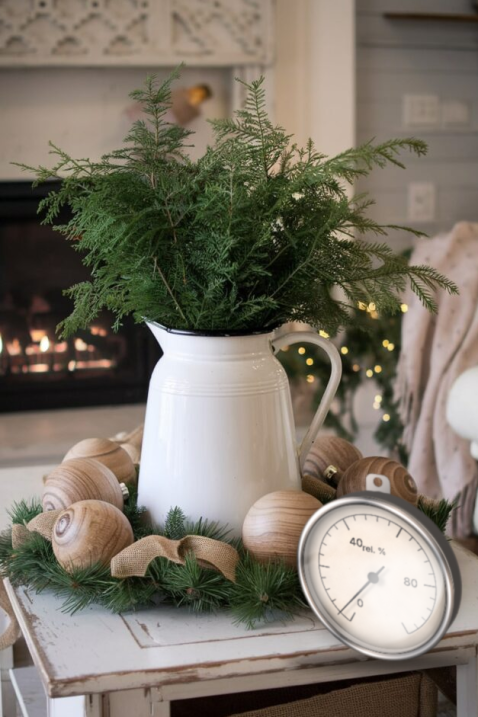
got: 4 %
